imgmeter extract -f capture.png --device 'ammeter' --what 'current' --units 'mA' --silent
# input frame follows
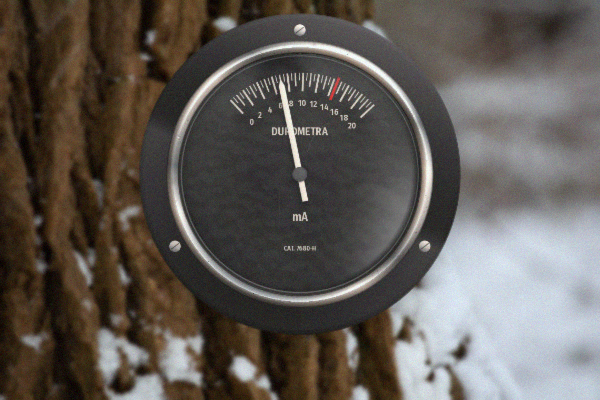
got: 7 mA
